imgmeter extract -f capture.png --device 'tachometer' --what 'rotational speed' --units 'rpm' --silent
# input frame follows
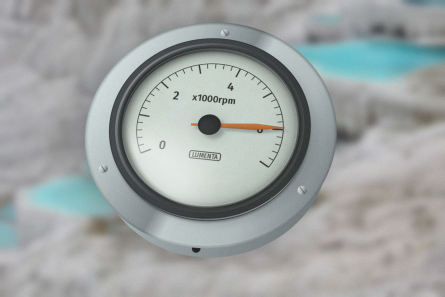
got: 6000 rpm
